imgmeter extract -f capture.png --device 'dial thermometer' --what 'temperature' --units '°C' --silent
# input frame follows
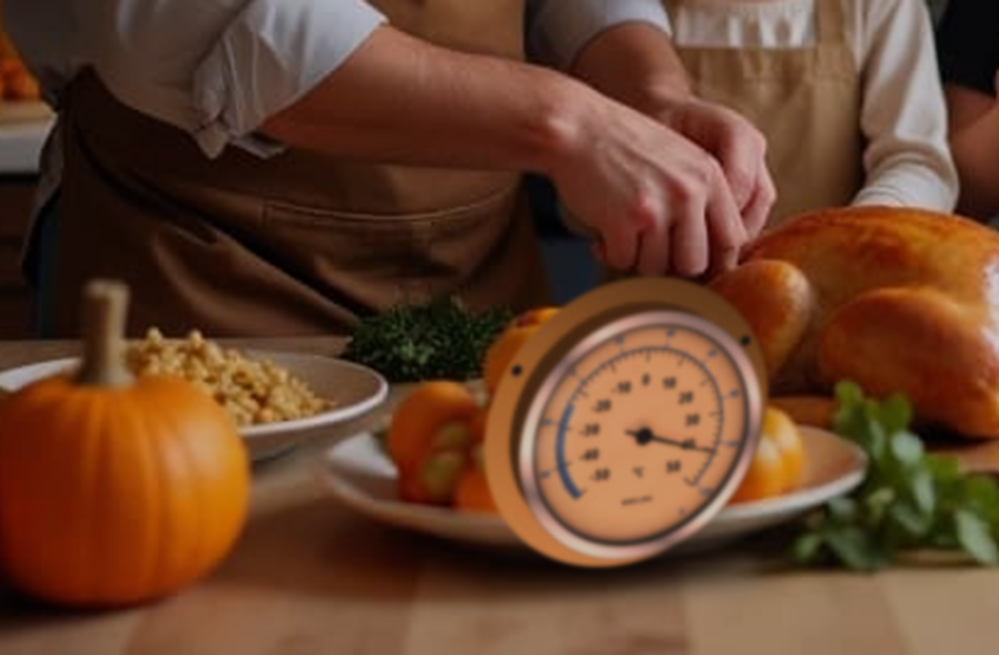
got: 40 °C
